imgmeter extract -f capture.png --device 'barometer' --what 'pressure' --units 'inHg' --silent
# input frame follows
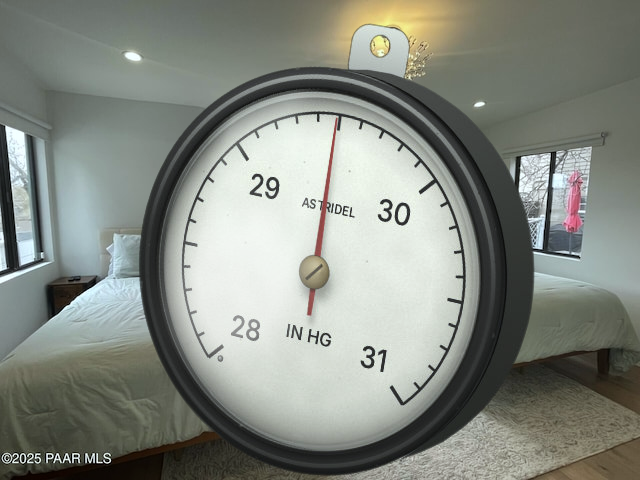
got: 29.5 inHg
